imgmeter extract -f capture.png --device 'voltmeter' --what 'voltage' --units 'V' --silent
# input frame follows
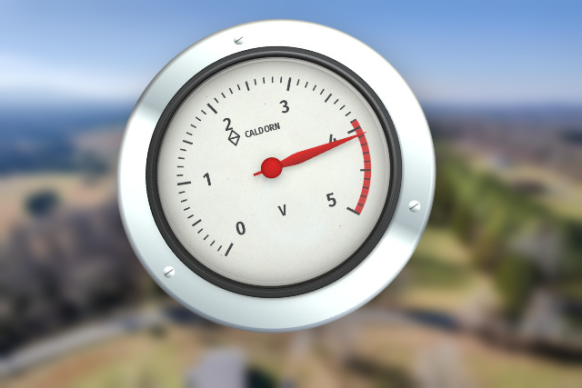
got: 4.1 V
